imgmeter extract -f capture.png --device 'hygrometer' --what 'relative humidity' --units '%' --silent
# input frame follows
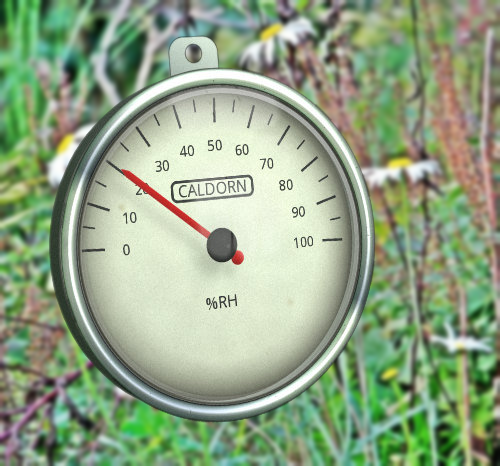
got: 20 %
